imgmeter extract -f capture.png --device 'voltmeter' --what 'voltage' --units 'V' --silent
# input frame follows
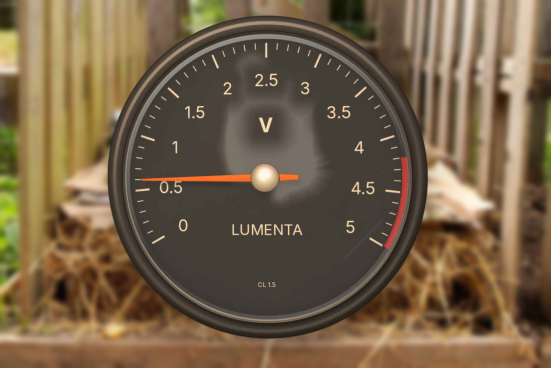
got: 0.6 V
